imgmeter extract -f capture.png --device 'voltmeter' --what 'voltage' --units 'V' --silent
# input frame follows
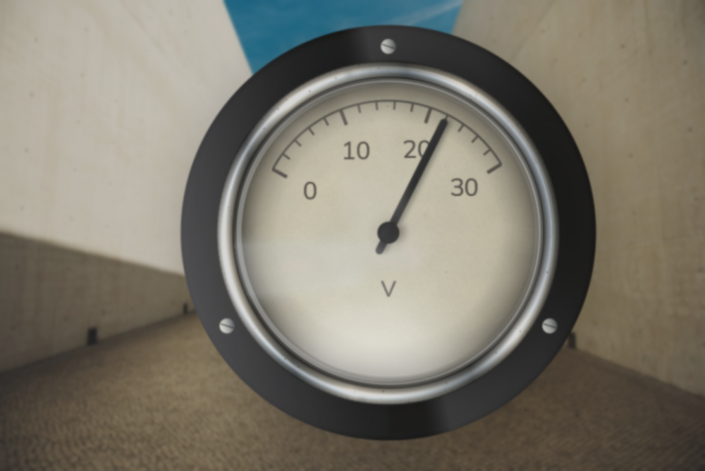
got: 22 V
